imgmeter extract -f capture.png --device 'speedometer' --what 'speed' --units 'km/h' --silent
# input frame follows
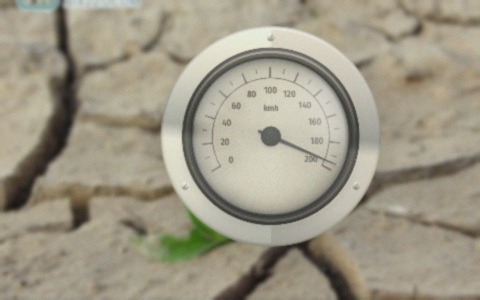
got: 195 km/h
